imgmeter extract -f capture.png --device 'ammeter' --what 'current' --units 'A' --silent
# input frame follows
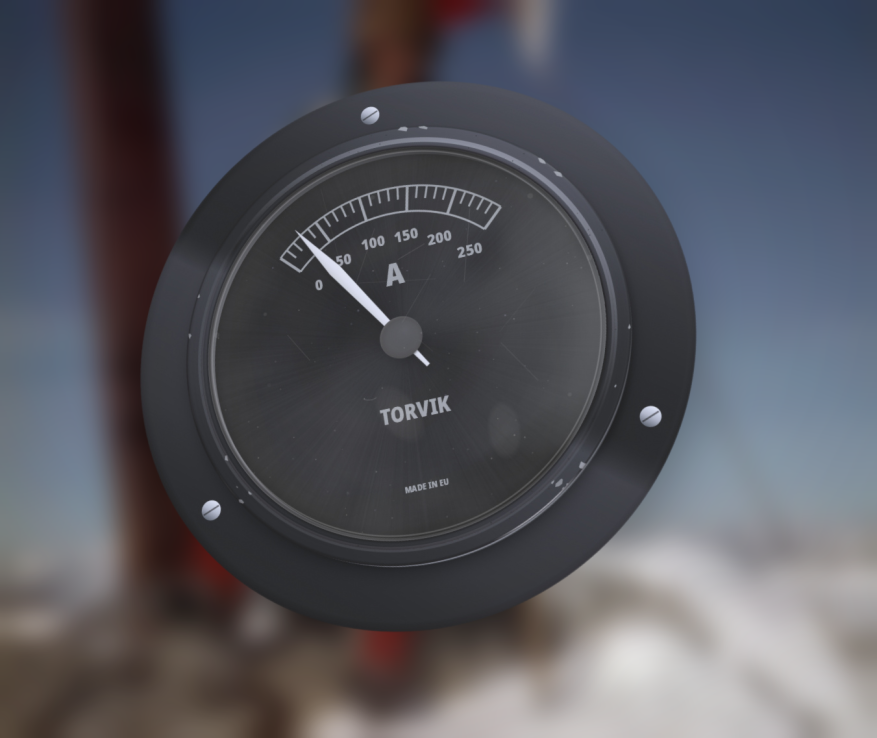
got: 30 A
